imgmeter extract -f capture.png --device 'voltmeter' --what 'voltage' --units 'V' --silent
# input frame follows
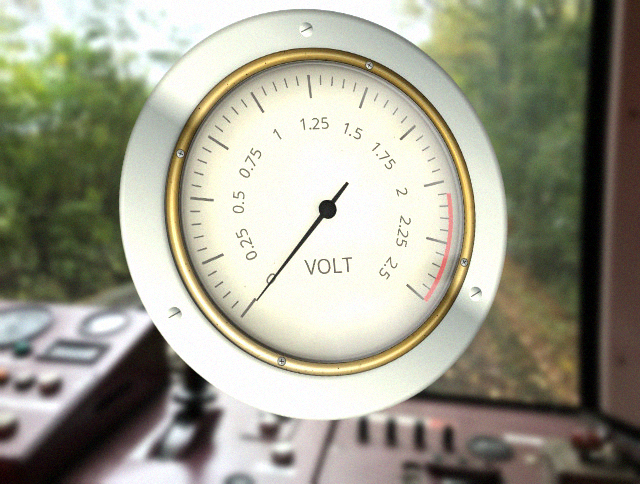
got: 0 V
